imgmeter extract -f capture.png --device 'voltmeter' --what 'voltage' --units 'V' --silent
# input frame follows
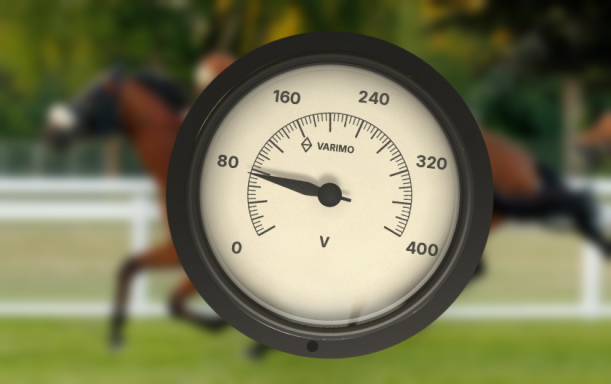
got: 75 V
